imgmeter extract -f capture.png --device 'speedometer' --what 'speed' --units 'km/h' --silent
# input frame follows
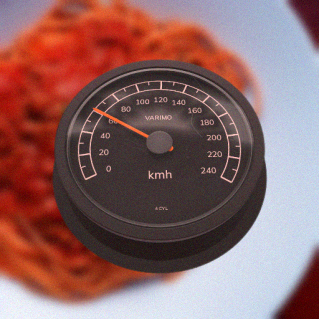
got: 60 km/h
